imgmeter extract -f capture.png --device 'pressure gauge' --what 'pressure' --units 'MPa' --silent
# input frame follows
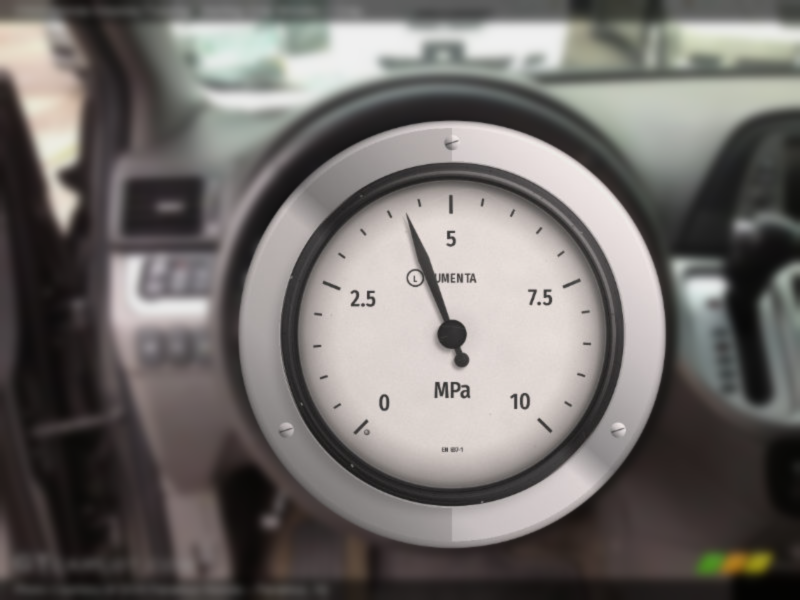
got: 4.25 MPa
